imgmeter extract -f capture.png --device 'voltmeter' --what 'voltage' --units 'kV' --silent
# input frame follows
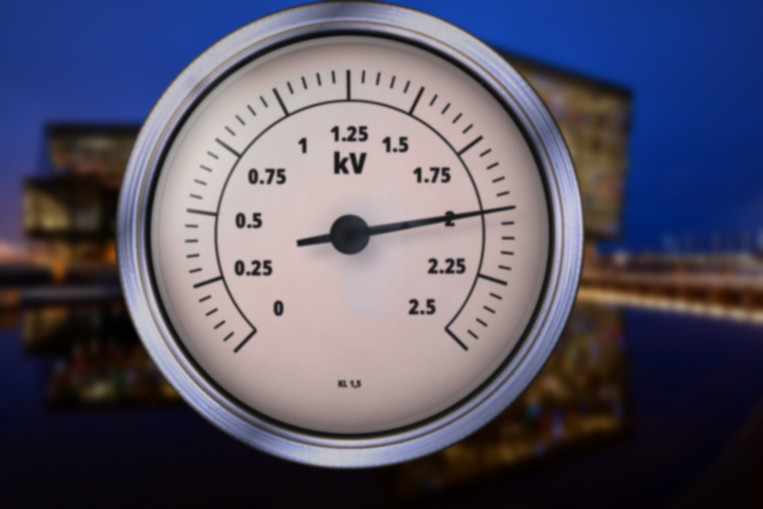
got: 2 kV
